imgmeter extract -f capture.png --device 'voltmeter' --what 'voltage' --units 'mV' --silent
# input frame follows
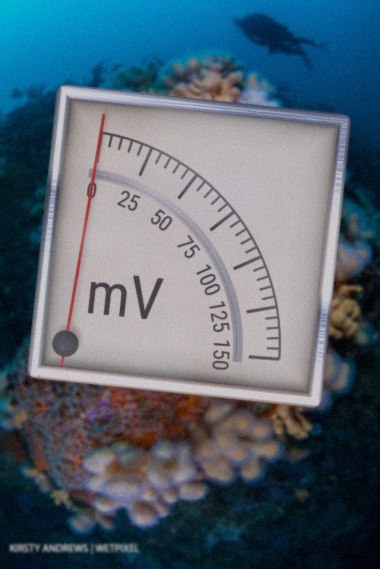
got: 0 mV
